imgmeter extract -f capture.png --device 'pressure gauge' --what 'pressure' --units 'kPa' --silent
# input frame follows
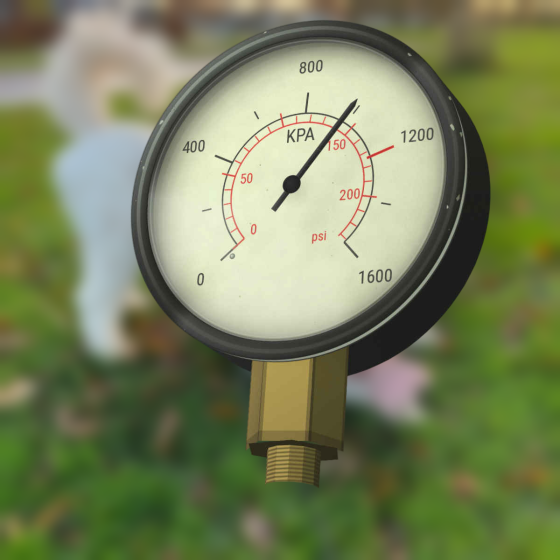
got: 1000 kPa
